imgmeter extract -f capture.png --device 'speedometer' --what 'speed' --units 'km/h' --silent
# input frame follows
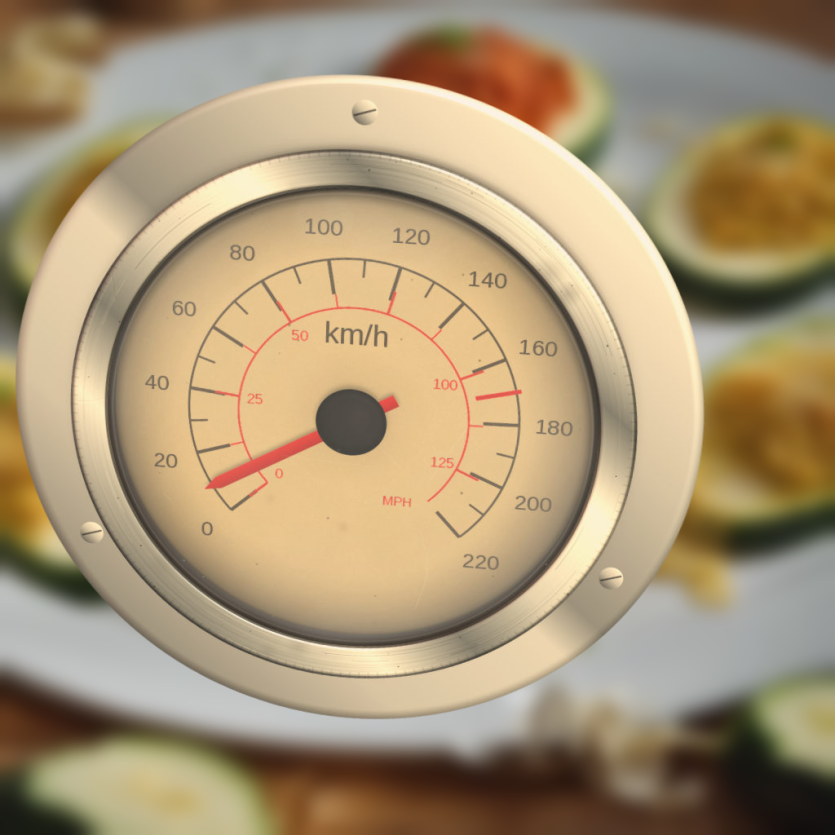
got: 10 km/h
